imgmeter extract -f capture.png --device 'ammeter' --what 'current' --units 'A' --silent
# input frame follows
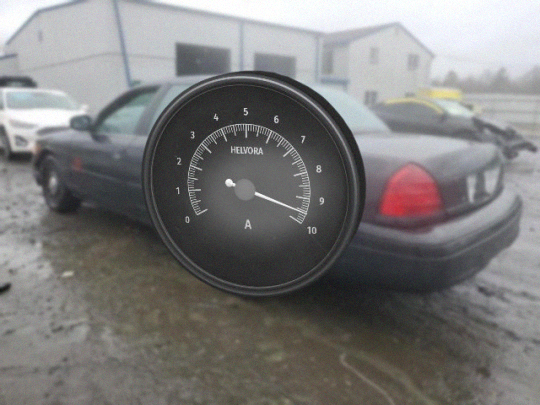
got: 9.5 A
